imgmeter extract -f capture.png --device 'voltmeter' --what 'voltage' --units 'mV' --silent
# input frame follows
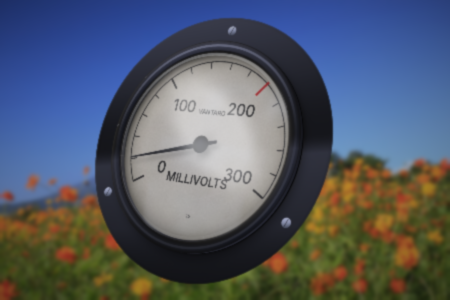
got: 20 mV
